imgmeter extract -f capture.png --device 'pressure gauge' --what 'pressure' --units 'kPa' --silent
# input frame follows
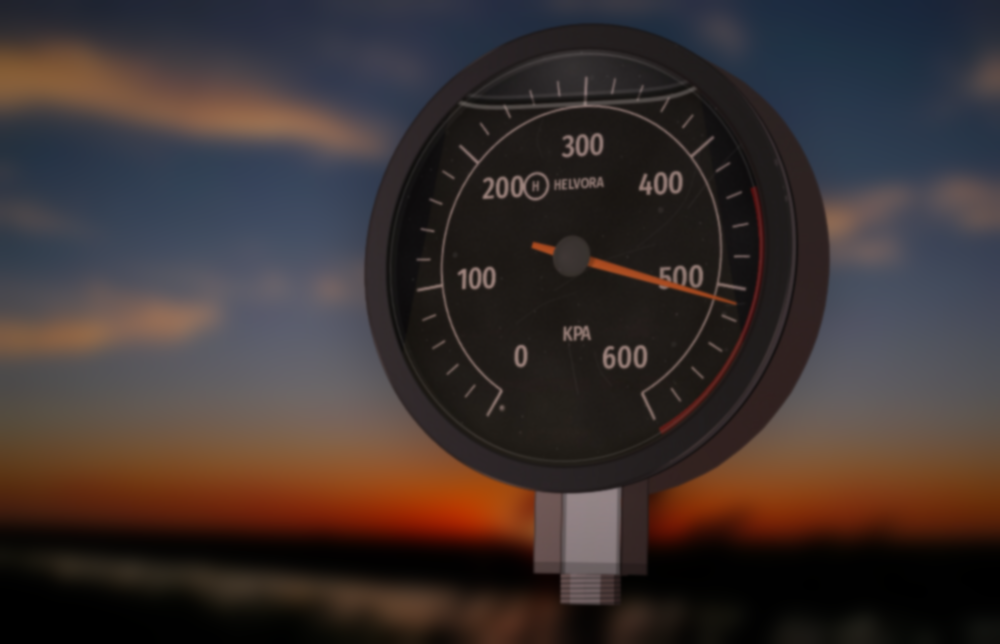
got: 510 kPa
